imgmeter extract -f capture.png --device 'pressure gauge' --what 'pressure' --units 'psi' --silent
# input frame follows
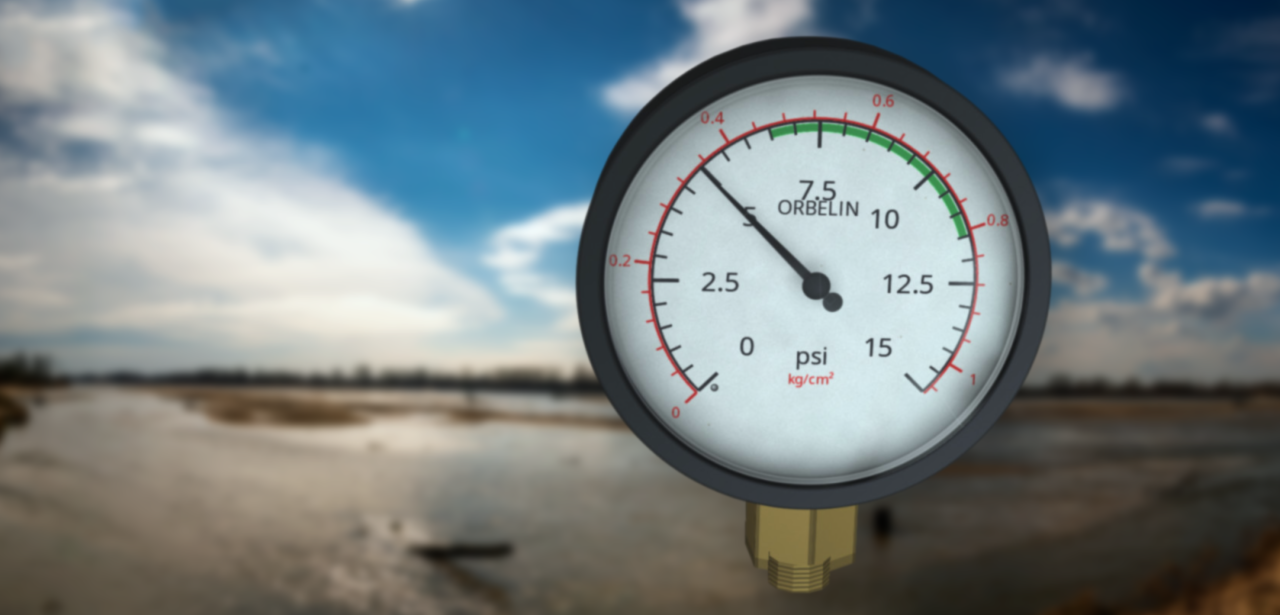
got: 5 psi
